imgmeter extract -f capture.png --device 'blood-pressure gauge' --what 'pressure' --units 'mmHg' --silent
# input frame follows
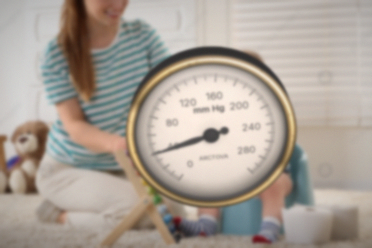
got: 40 mmHg
